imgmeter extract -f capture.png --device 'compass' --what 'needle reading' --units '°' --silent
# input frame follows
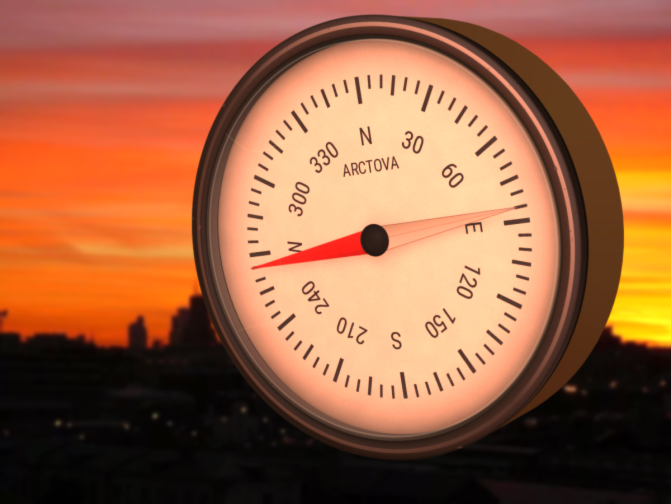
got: 265 °
